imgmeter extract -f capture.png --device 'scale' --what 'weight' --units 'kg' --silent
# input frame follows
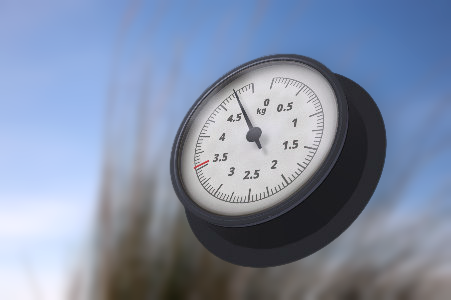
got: 4.75 kg
